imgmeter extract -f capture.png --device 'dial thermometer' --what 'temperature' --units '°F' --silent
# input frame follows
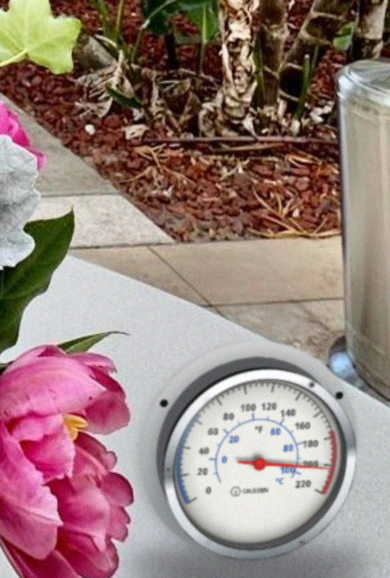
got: 200 °F
